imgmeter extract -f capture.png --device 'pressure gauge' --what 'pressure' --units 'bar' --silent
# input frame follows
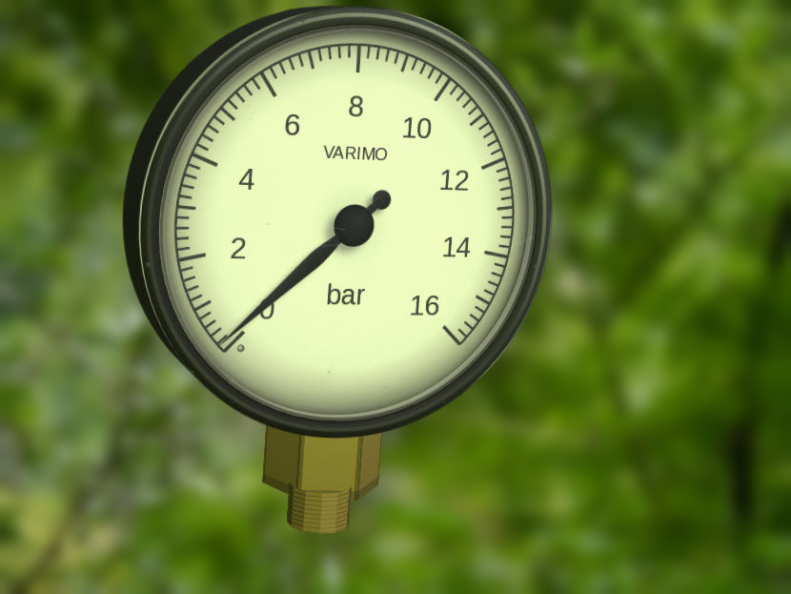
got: 0.2 bar
